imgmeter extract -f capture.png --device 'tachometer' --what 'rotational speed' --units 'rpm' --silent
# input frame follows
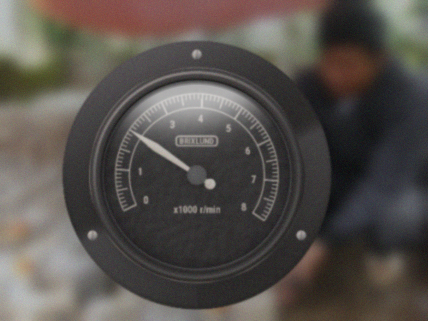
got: 2000 rpm
